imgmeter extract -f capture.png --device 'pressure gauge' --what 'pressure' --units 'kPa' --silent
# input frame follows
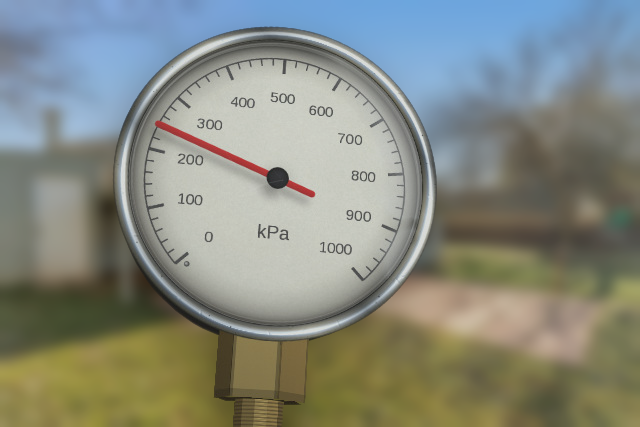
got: 240 kPa
